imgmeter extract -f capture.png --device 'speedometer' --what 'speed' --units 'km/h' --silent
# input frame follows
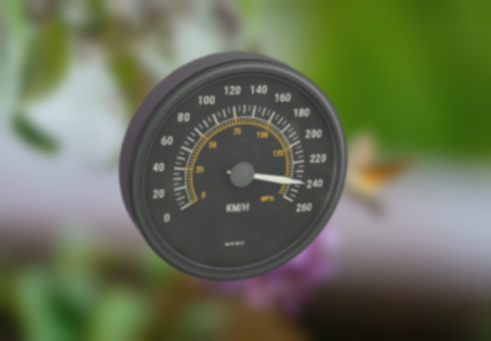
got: 240 km/h
